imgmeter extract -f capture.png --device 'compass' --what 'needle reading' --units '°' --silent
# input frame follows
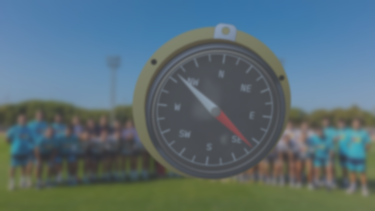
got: 127.5 °
